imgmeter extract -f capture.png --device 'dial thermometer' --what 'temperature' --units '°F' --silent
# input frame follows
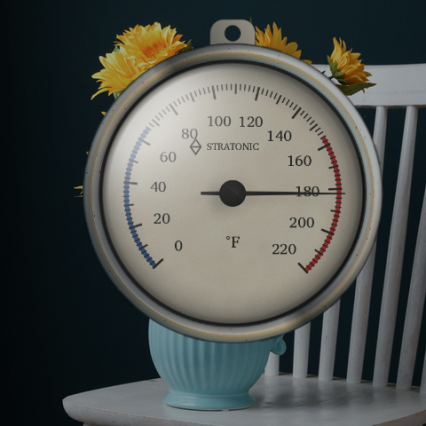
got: 182 °F
